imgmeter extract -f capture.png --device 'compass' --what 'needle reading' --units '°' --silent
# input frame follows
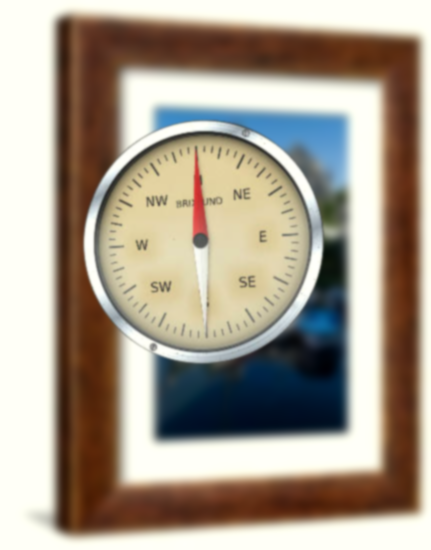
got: 0 °
